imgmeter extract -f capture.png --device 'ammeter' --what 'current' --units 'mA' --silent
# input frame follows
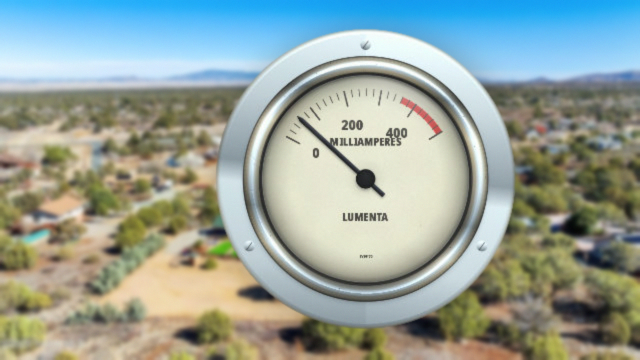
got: 60 mA
